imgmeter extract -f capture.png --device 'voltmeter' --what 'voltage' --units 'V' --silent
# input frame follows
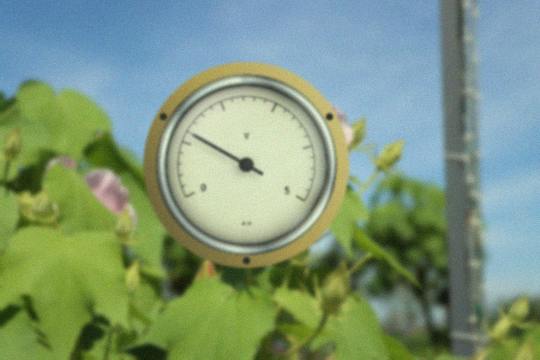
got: 1.2 V
